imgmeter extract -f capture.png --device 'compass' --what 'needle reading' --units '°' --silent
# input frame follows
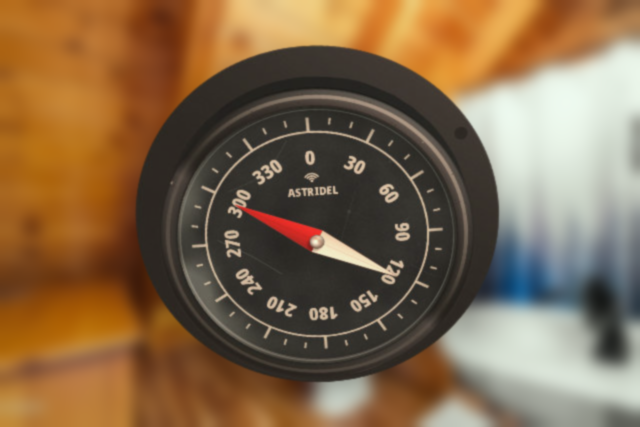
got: 300 °
